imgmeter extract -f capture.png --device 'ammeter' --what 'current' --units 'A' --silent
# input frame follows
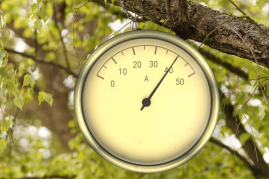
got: 40 A
